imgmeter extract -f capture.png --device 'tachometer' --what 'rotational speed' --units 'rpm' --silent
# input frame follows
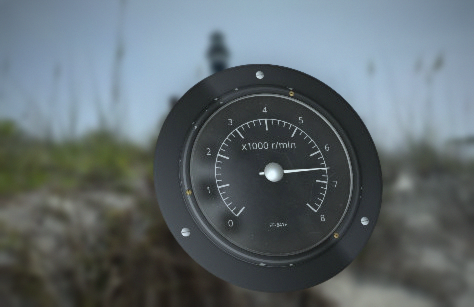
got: 6600 rpm
